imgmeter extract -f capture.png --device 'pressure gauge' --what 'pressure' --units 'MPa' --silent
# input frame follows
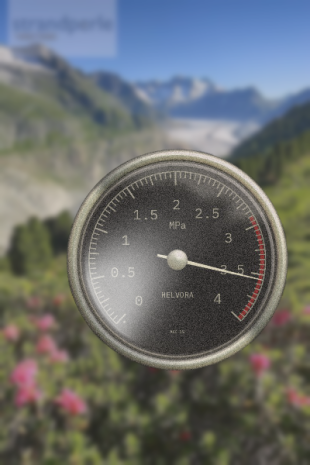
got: 3.55 MPa
